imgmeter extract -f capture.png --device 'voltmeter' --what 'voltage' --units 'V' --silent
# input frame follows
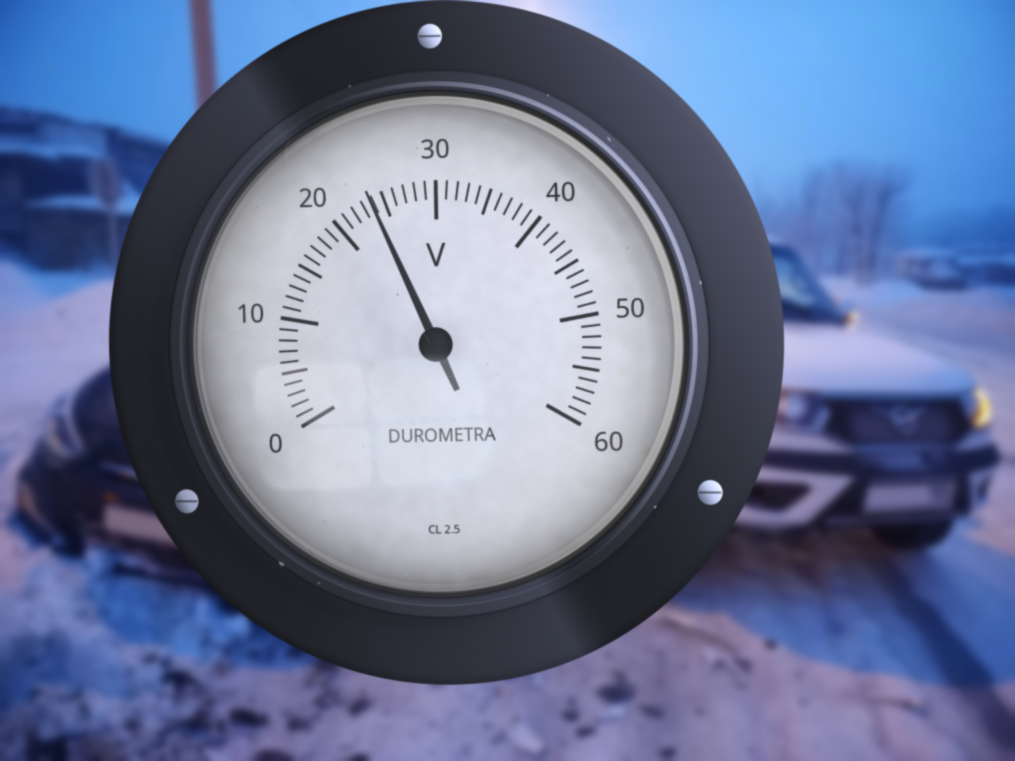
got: 24 V
